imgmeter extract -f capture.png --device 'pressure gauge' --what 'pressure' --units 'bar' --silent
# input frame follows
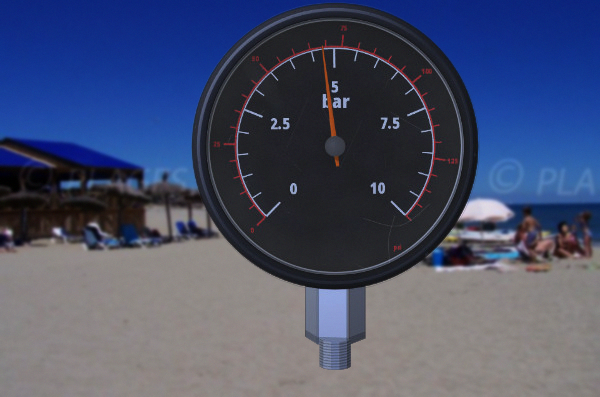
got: 4.75 bar
